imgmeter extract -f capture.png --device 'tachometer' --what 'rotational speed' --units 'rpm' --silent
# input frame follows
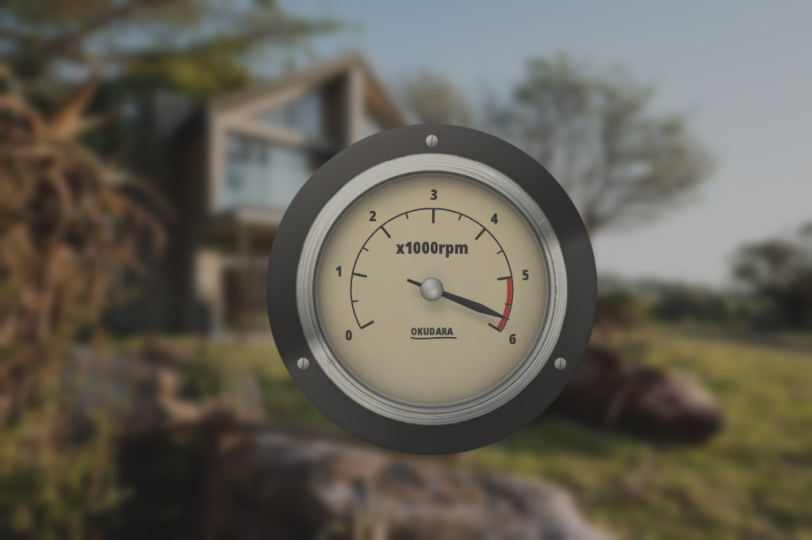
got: 5750 rpm
